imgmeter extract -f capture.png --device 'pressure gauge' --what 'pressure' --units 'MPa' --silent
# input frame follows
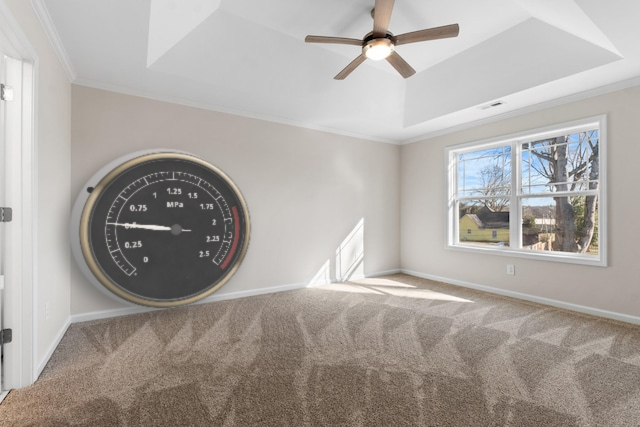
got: 0.5 MPa
